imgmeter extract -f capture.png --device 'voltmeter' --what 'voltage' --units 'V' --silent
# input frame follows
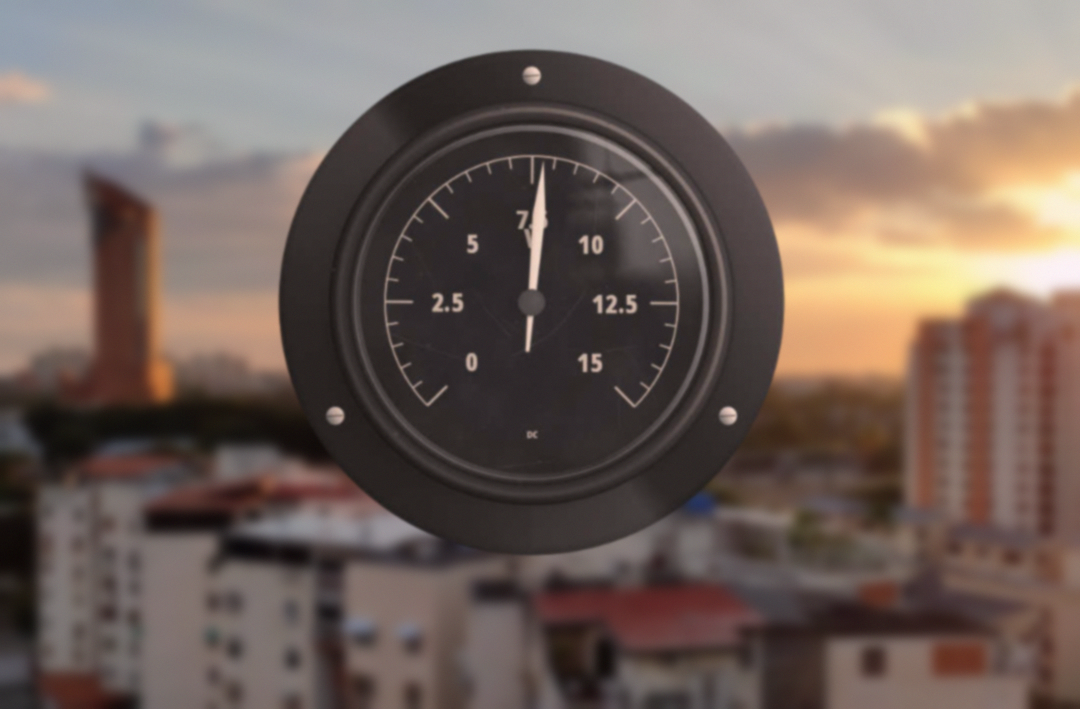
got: 7.75 V
